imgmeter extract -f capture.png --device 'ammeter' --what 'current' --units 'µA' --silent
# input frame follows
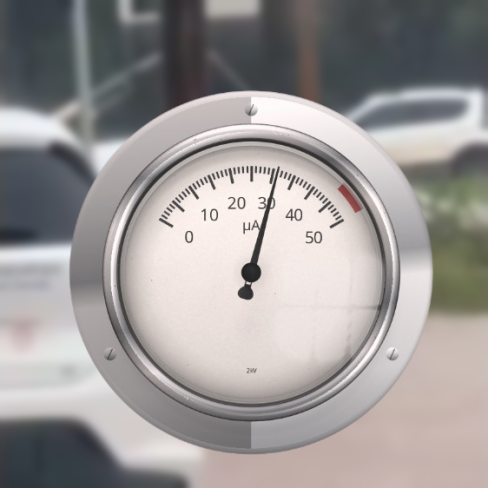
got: 31 µA
